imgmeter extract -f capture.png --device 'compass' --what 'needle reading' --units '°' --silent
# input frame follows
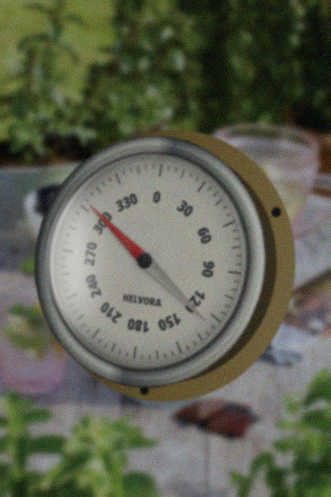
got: 305 °
